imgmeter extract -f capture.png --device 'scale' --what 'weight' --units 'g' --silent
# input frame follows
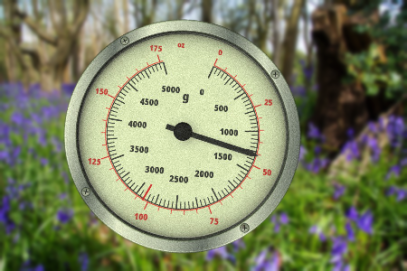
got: 1300 g
